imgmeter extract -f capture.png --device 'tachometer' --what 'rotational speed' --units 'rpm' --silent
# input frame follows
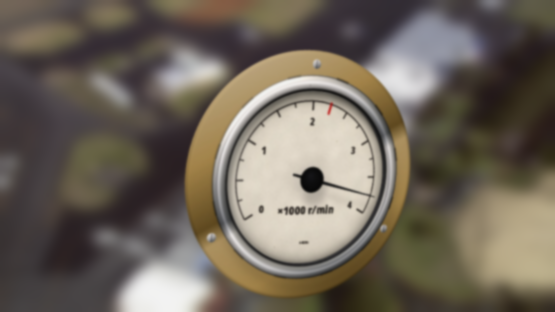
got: 3750 rpm
